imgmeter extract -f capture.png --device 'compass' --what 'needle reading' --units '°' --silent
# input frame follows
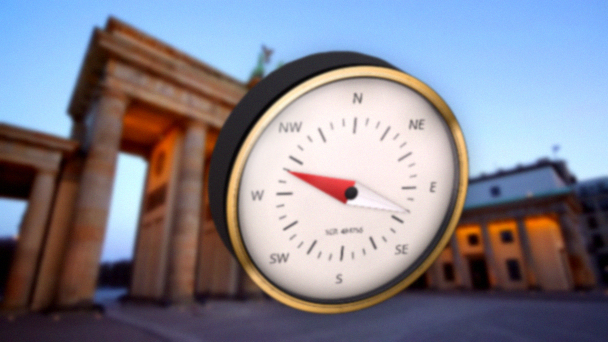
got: 290 °
